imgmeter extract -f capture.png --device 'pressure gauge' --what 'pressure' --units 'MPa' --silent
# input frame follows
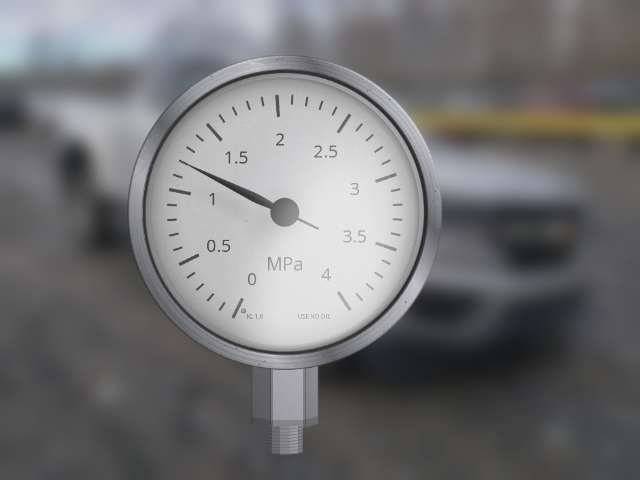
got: 1.2 MPa
